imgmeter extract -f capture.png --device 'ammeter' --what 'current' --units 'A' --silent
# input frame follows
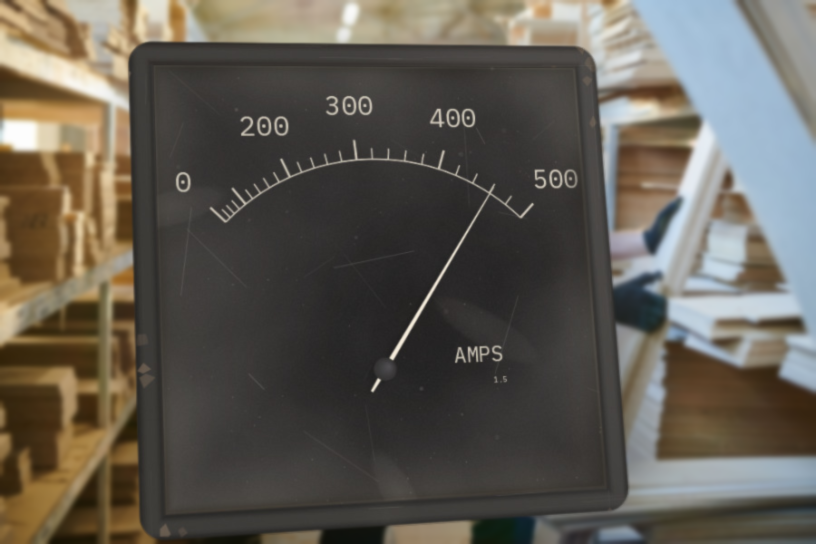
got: 460 A
